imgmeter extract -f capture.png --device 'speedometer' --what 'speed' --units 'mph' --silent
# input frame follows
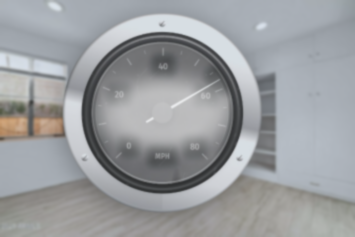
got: 57.5 mph
